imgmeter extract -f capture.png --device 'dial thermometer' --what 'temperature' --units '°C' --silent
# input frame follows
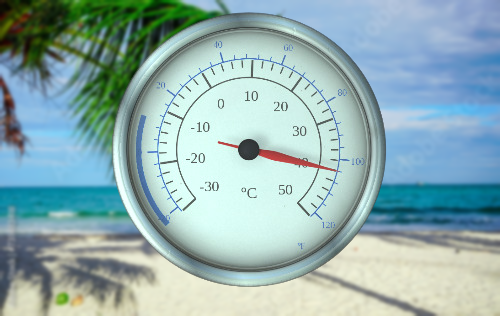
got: 40 °C
